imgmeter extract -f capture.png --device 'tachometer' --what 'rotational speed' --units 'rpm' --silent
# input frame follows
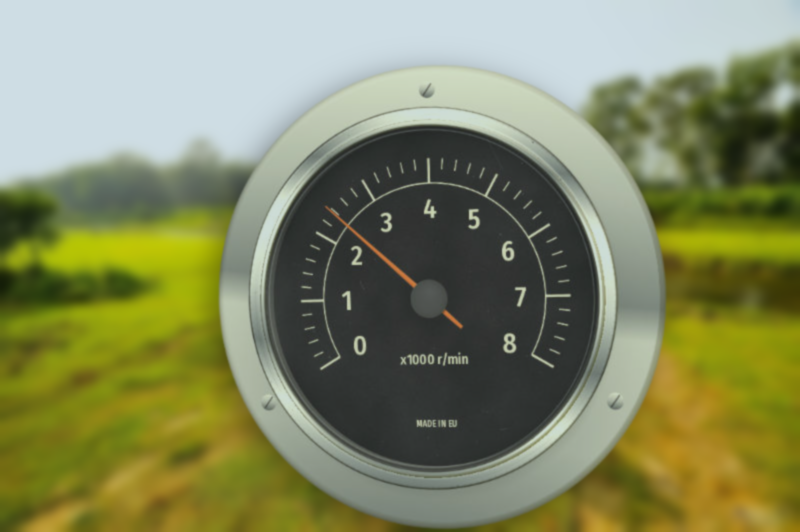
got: 2400 rpm
